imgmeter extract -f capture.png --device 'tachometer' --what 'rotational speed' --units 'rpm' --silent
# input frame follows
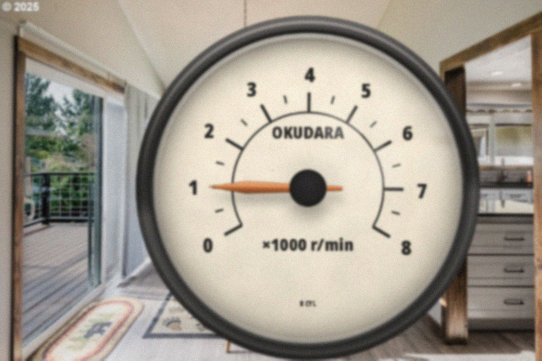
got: 1000 rpm
